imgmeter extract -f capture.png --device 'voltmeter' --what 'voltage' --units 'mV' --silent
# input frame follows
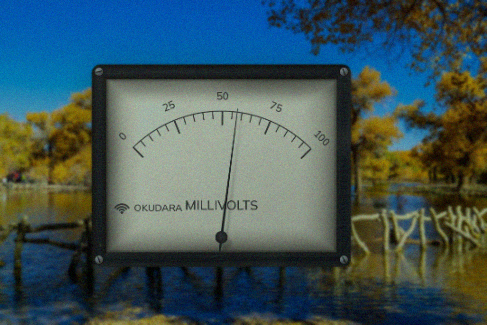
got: 57.5 mV
